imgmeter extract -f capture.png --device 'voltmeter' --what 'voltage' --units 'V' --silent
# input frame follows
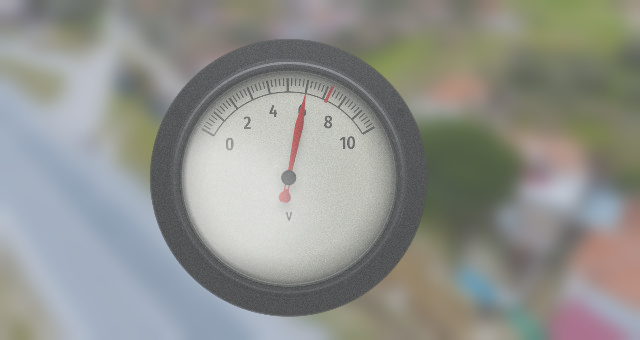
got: 6 V
